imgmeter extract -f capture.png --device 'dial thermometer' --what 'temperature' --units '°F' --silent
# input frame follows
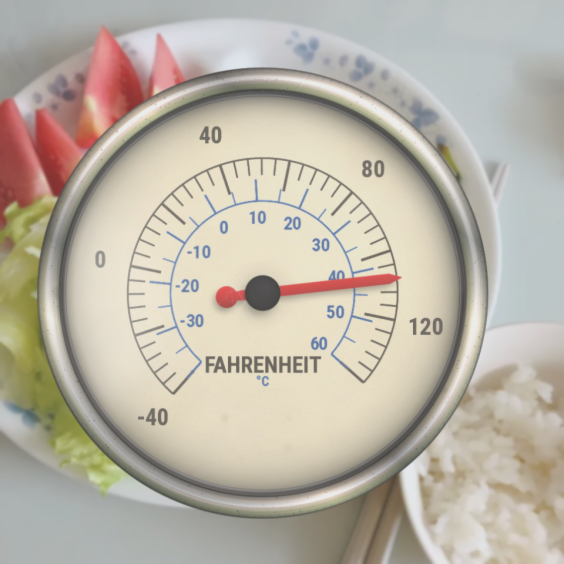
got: 108 °F
